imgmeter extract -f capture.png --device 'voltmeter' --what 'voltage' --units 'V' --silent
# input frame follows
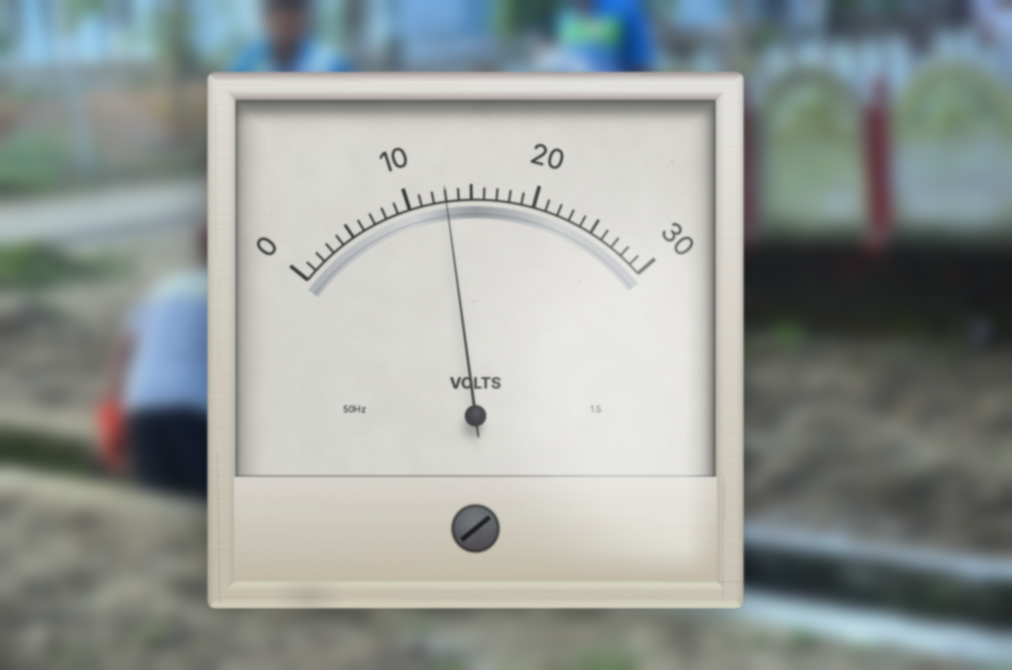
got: 13 V
